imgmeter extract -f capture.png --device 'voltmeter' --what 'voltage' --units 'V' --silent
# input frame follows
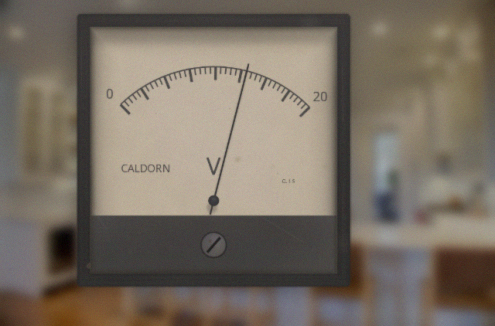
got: 13 V
